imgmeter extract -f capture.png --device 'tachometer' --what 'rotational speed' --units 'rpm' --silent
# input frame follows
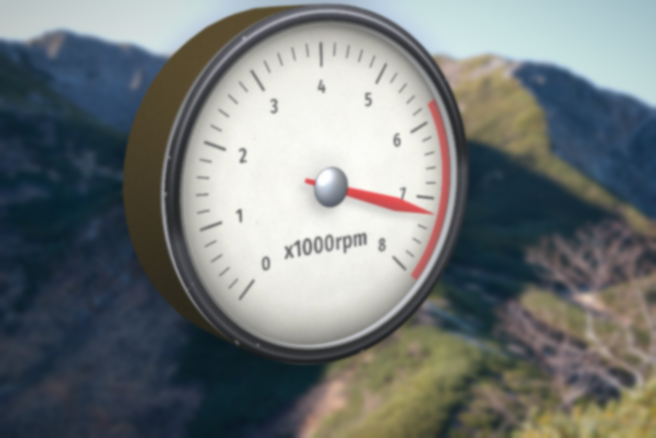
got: 7200 rpm
